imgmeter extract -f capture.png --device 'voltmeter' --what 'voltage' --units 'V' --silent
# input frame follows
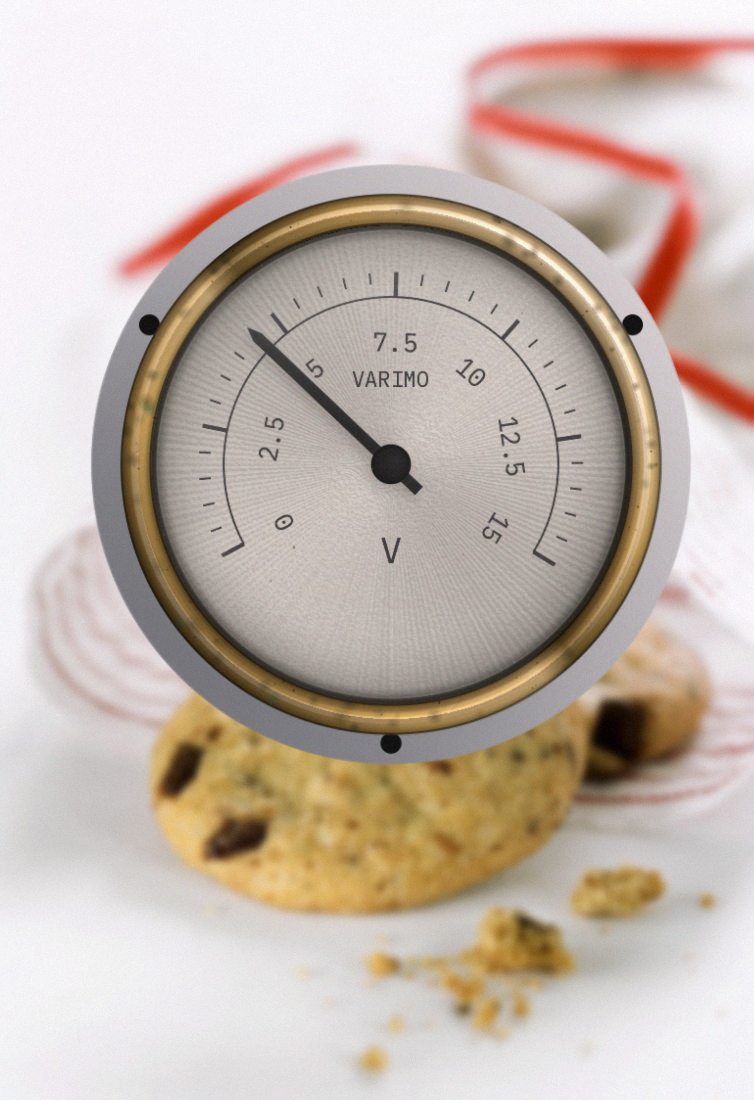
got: 4.5 V
